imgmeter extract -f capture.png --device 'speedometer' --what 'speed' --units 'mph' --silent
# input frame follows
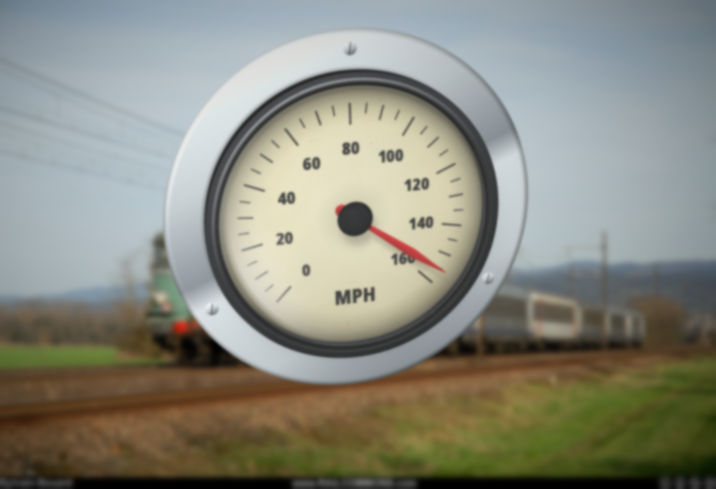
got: 155 mph
